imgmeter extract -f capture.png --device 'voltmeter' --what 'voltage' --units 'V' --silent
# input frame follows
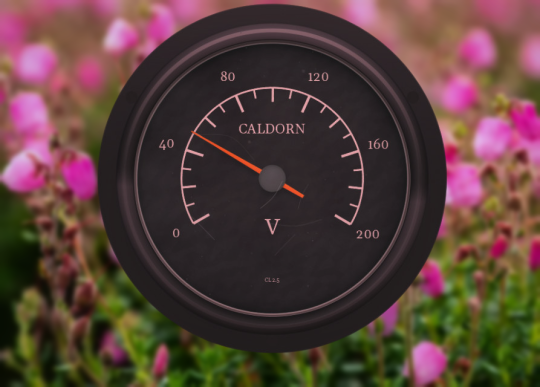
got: 50 V
